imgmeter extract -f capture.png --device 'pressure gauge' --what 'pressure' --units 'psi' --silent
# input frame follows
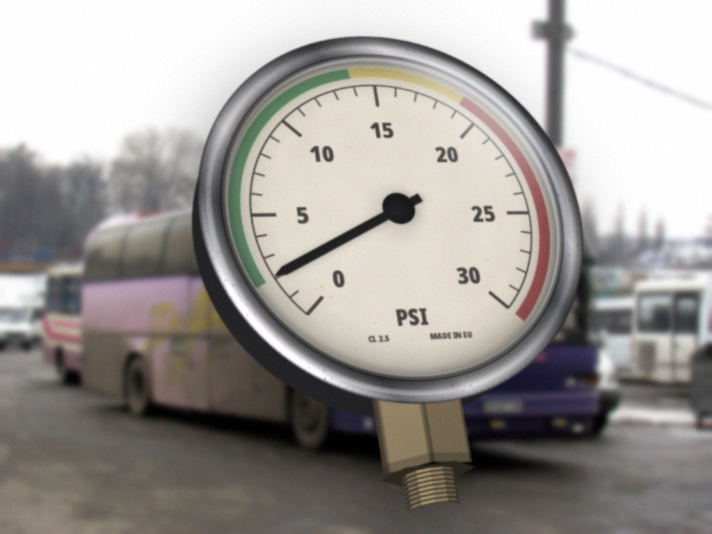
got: 2 psi
